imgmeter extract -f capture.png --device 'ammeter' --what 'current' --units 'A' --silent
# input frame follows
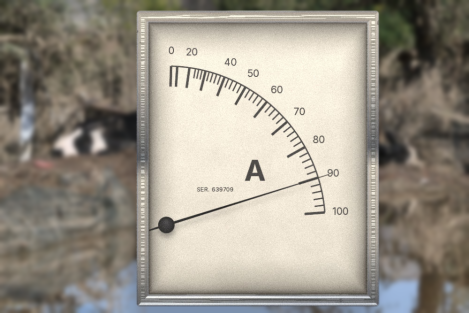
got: 90 A
